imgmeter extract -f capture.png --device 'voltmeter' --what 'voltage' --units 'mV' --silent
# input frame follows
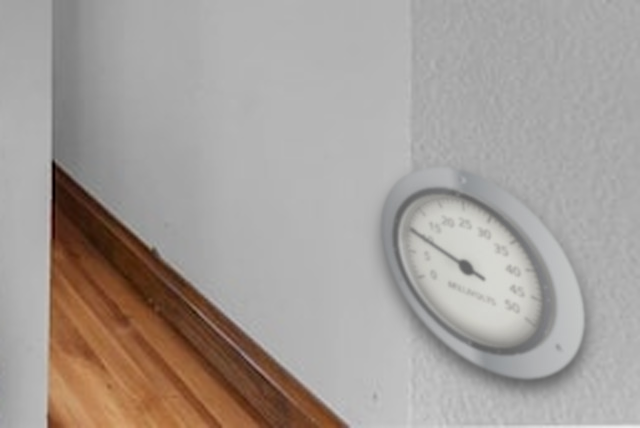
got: 10 mV
